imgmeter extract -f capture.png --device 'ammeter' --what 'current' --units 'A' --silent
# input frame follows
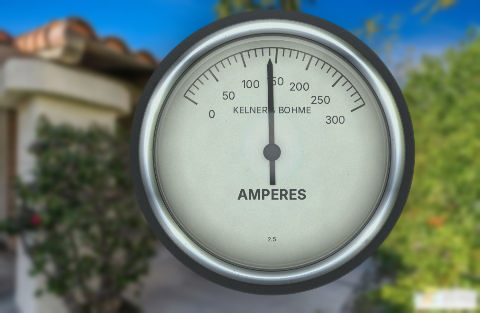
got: 140 A
